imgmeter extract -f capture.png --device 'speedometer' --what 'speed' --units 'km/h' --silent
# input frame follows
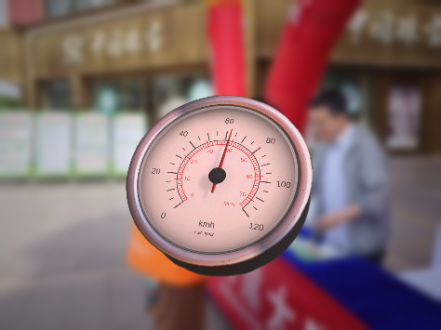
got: 62.5 km/h
